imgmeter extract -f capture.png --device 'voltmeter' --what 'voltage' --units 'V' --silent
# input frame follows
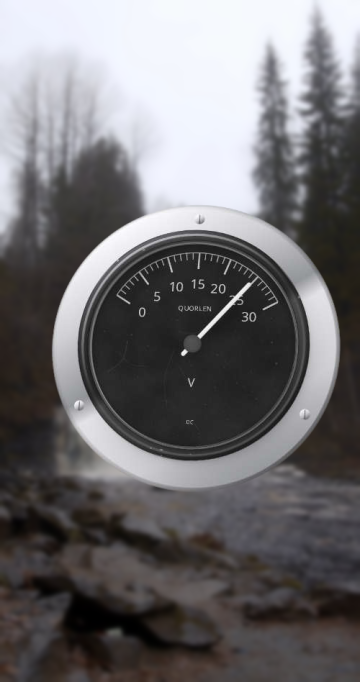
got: 25 V
